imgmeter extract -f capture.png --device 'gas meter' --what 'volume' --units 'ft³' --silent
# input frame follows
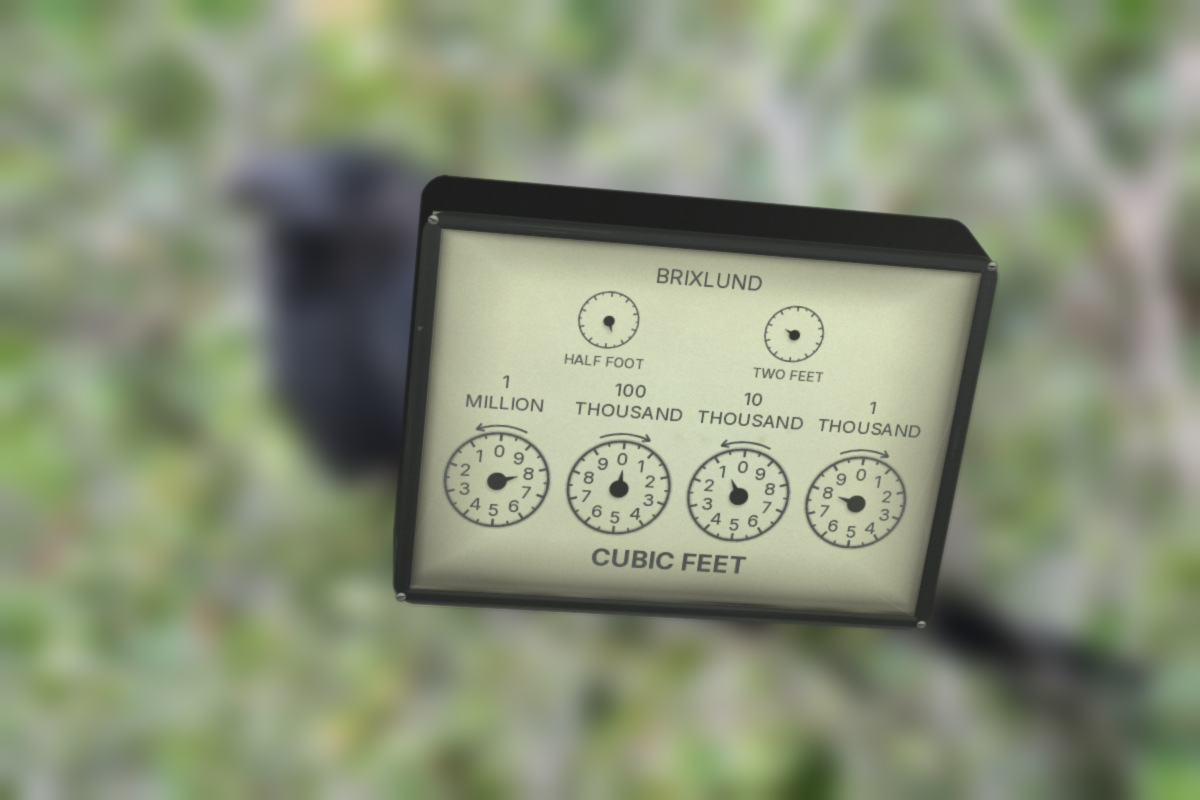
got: 800800 ft³
